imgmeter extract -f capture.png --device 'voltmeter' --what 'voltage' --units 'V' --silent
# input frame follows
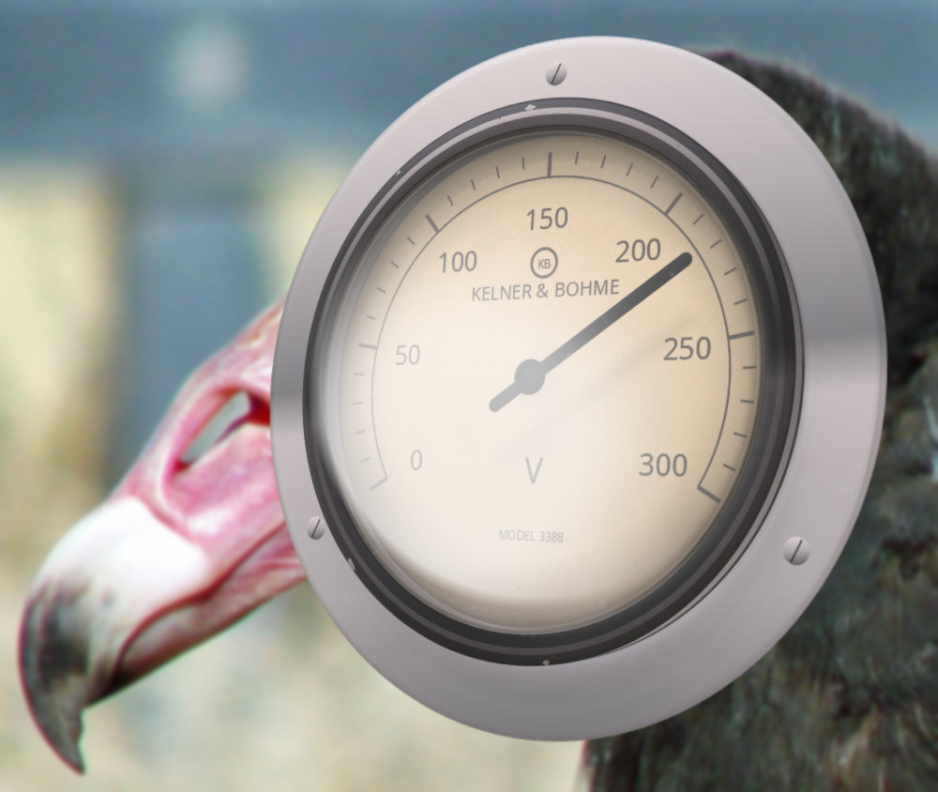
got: 220 V
